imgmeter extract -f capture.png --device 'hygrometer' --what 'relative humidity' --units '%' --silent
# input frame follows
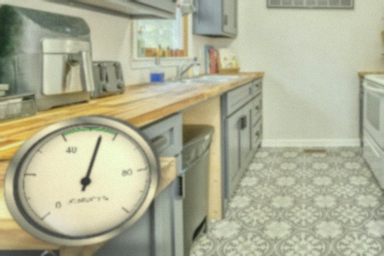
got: 55 %
